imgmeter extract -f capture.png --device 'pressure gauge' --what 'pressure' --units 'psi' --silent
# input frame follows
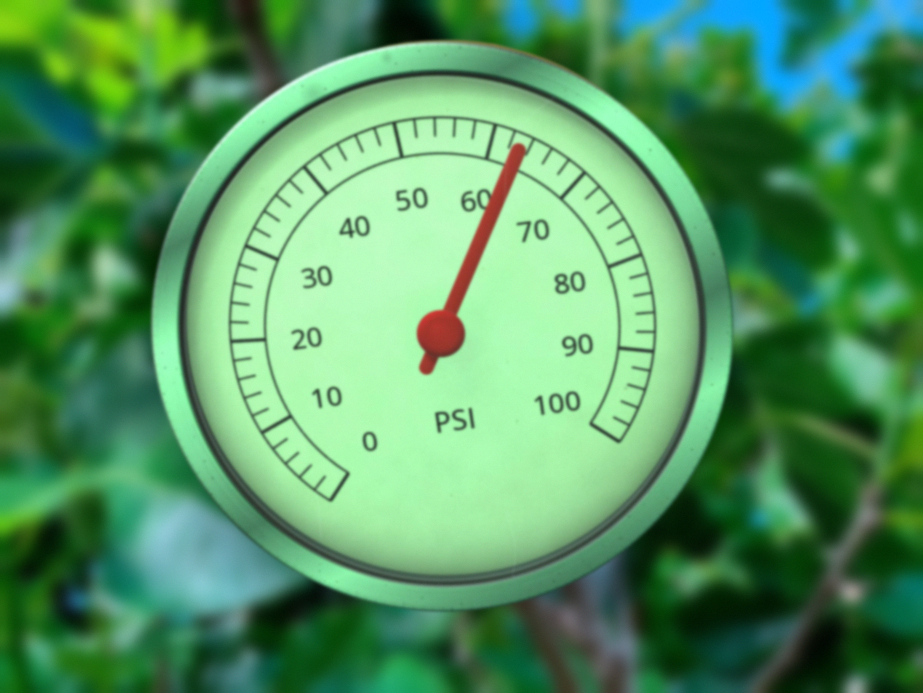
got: 63 psi
